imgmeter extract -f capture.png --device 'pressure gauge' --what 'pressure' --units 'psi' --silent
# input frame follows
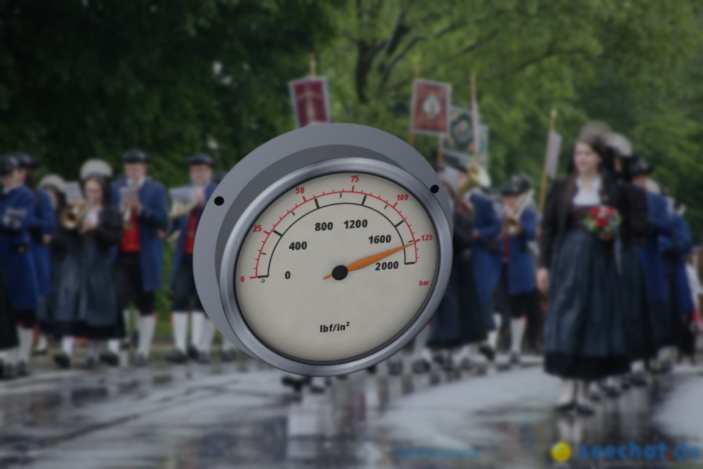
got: 1800 psi
